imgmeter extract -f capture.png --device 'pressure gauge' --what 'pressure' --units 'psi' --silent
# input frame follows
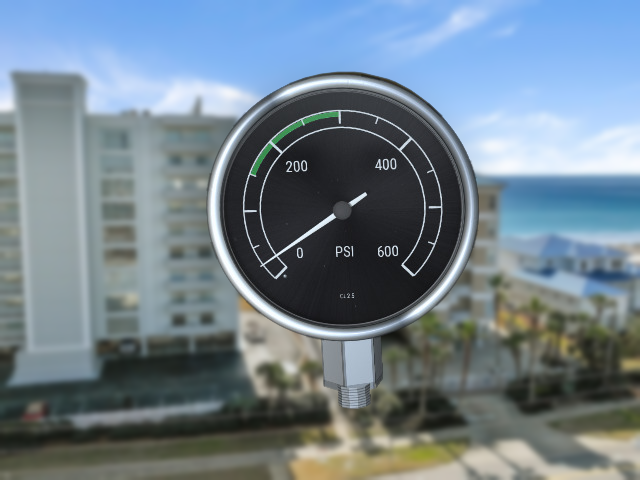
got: 25 psi
